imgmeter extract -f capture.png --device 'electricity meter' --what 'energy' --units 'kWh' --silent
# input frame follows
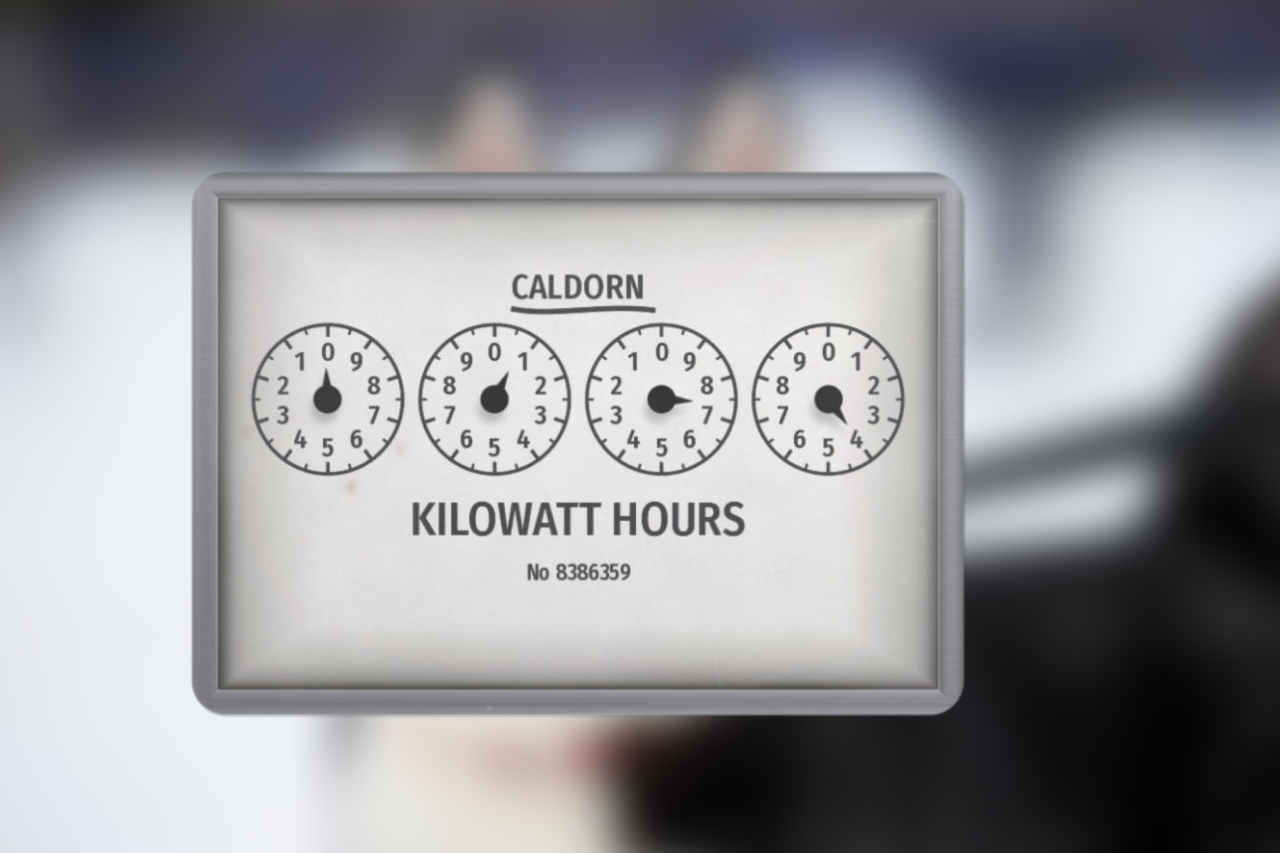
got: 74 kWh
